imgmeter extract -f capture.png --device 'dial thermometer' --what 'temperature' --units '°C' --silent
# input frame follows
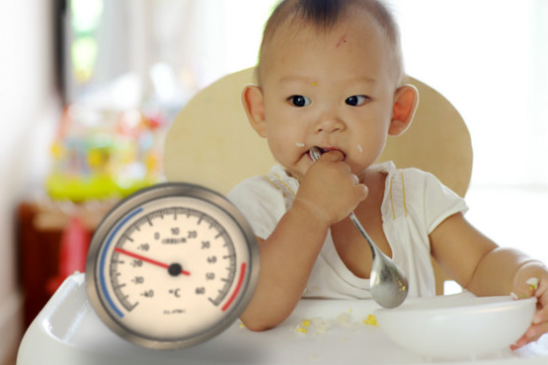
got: -15 °C
